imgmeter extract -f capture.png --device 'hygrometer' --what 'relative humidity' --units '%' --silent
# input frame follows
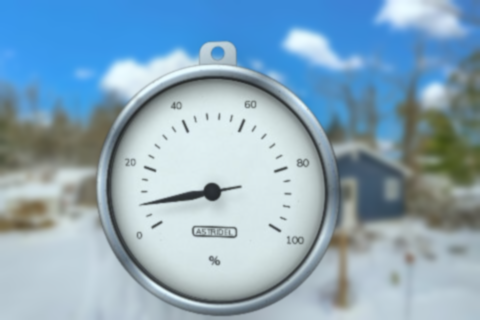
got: 8 %
